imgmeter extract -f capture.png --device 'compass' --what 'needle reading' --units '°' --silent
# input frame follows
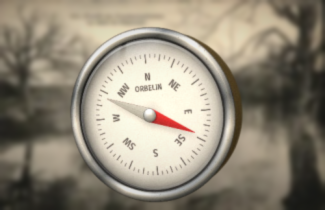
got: 115 °
